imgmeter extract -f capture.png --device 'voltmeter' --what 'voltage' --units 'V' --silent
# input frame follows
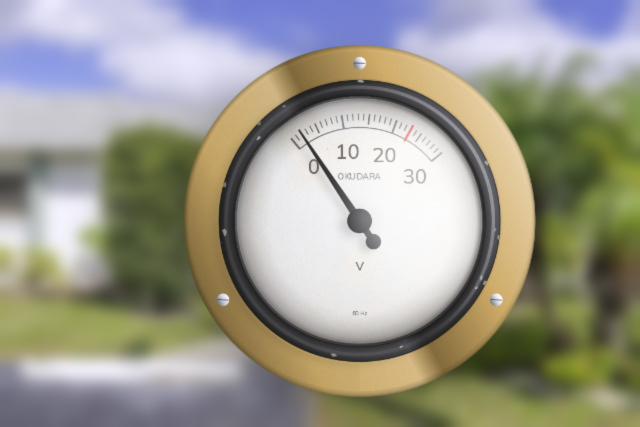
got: 2 V
